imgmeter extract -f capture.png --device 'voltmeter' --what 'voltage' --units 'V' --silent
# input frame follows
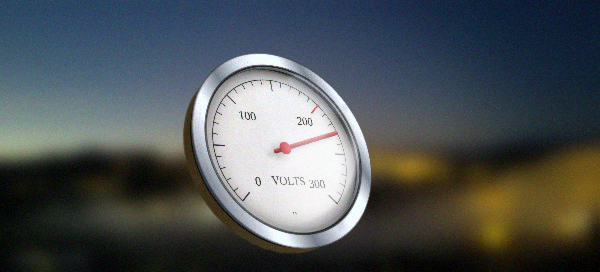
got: 230 V
